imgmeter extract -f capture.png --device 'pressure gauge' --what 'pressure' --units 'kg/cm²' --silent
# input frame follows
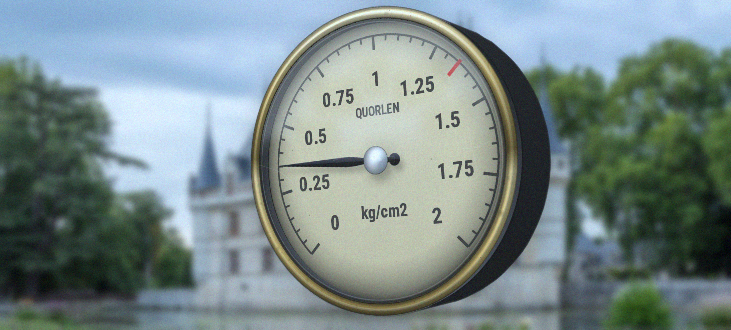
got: 0.35 kg/cm²
